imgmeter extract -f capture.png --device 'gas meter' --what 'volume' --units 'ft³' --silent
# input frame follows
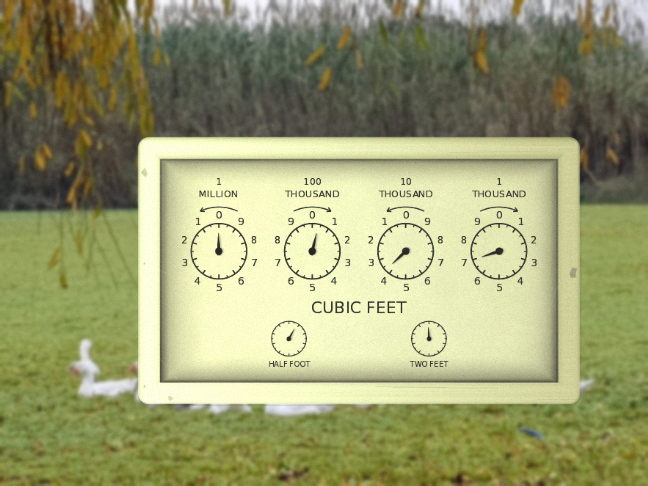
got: 3700 ft³
